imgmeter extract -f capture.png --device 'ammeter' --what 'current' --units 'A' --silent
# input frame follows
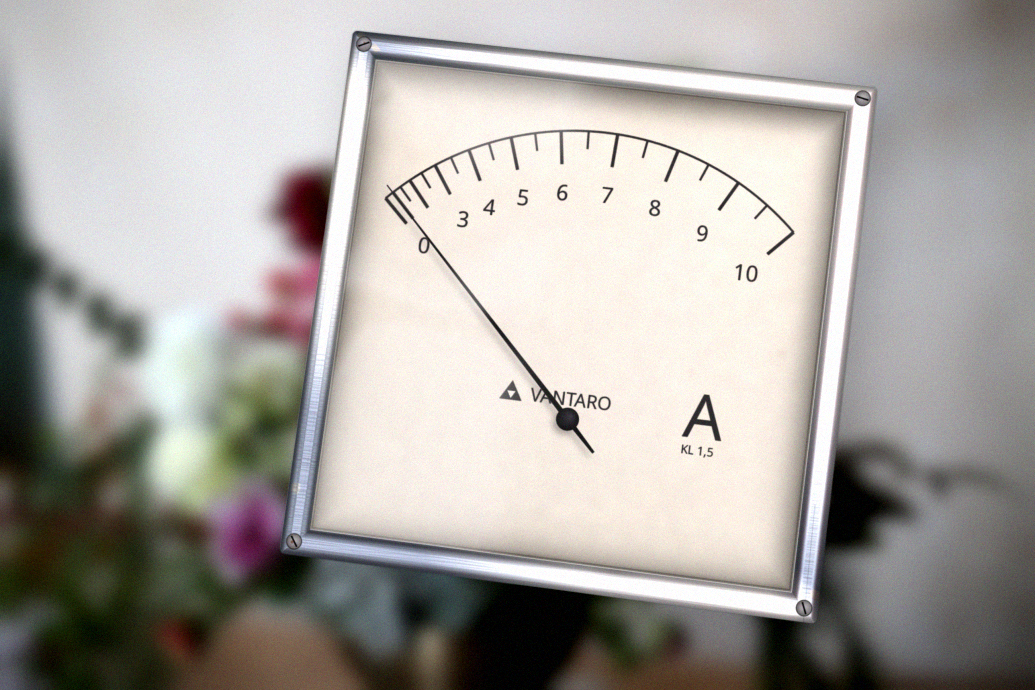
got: 1 A
